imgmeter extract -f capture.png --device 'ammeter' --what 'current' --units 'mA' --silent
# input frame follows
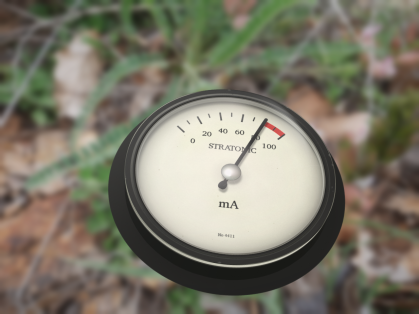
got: 80 mA
